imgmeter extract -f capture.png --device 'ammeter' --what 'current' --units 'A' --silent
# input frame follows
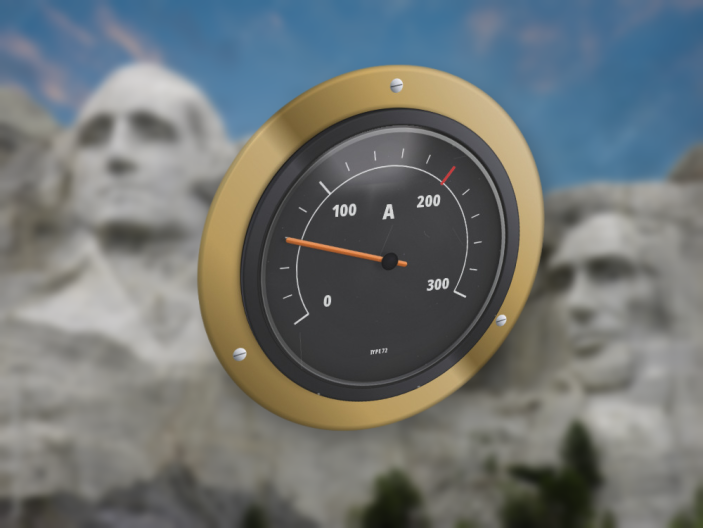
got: 60 A
